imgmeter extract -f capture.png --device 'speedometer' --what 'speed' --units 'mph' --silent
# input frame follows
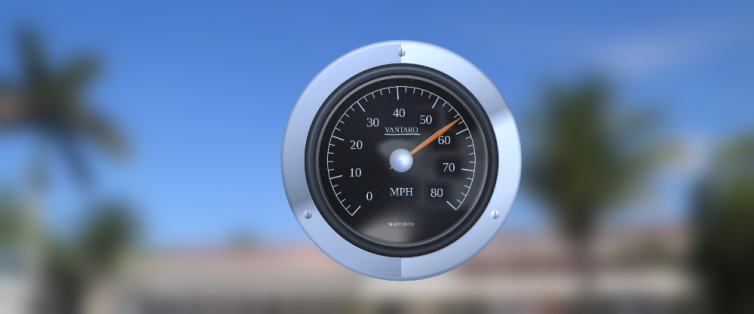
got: 57 mph
